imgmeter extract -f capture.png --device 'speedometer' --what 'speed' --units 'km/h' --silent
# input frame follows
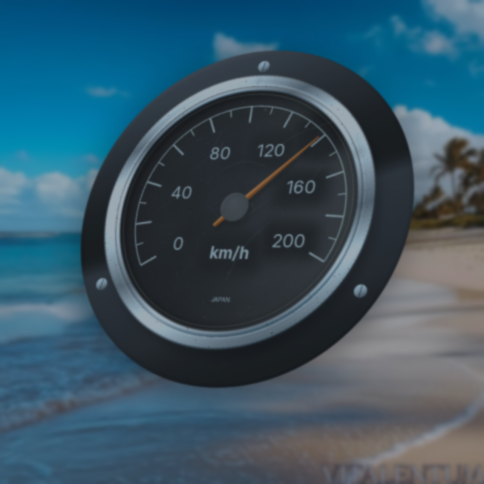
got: 140 km/h
